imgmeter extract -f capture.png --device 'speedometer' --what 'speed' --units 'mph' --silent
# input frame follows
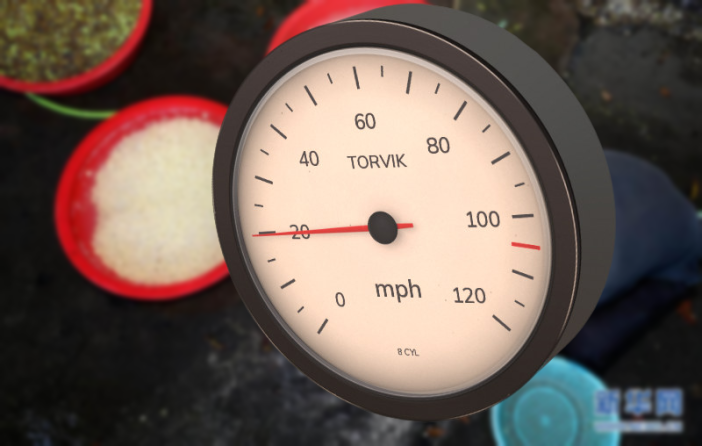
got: 20 mph
